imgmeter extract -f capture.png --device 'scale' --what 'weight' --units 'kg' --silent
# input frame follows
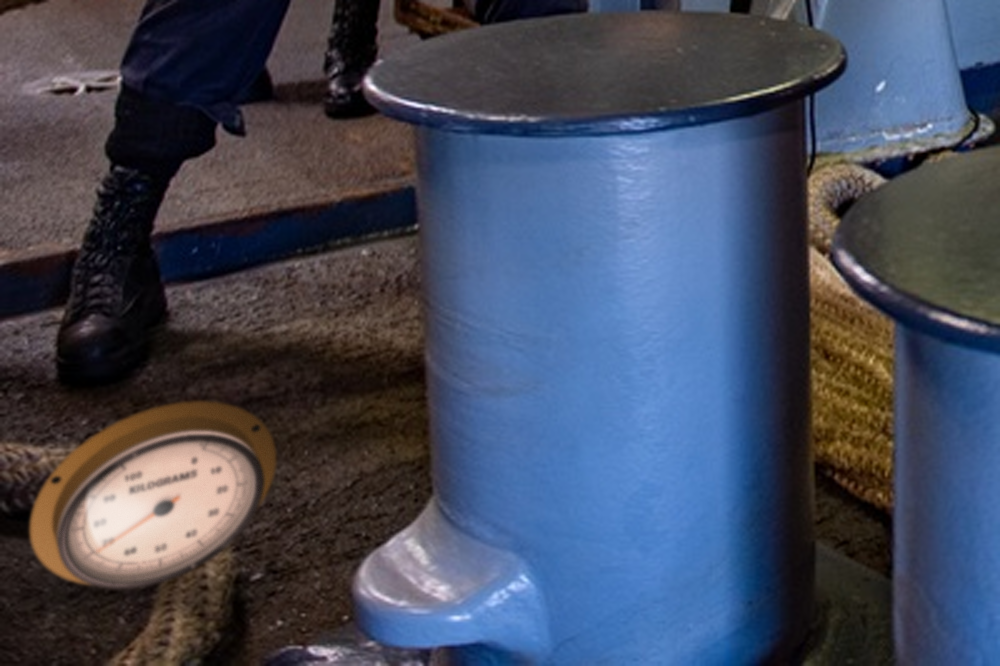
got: 70 kg
